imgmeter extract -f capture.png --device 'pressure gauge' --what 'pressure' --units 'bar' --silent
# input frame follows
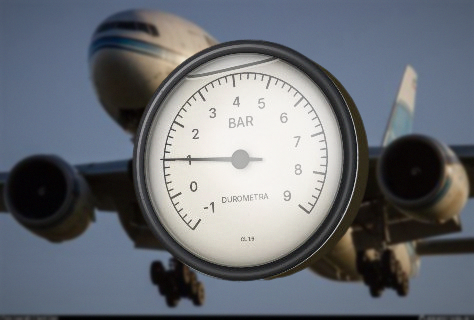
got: 1 bar
